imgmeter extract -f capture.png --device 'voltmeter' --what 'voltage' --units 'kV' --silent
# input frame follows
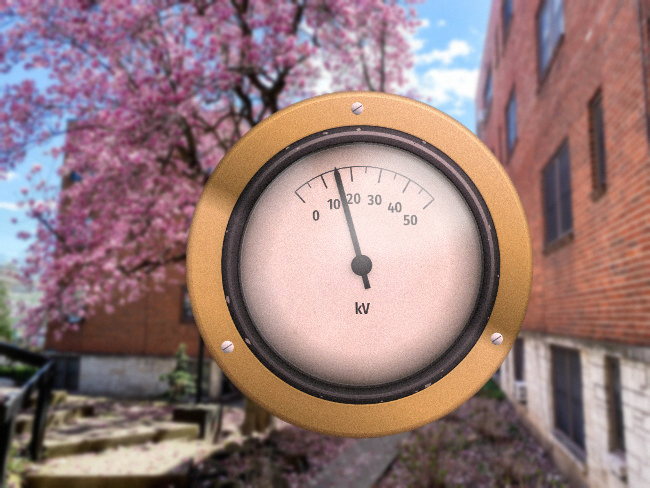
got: 15 kV
